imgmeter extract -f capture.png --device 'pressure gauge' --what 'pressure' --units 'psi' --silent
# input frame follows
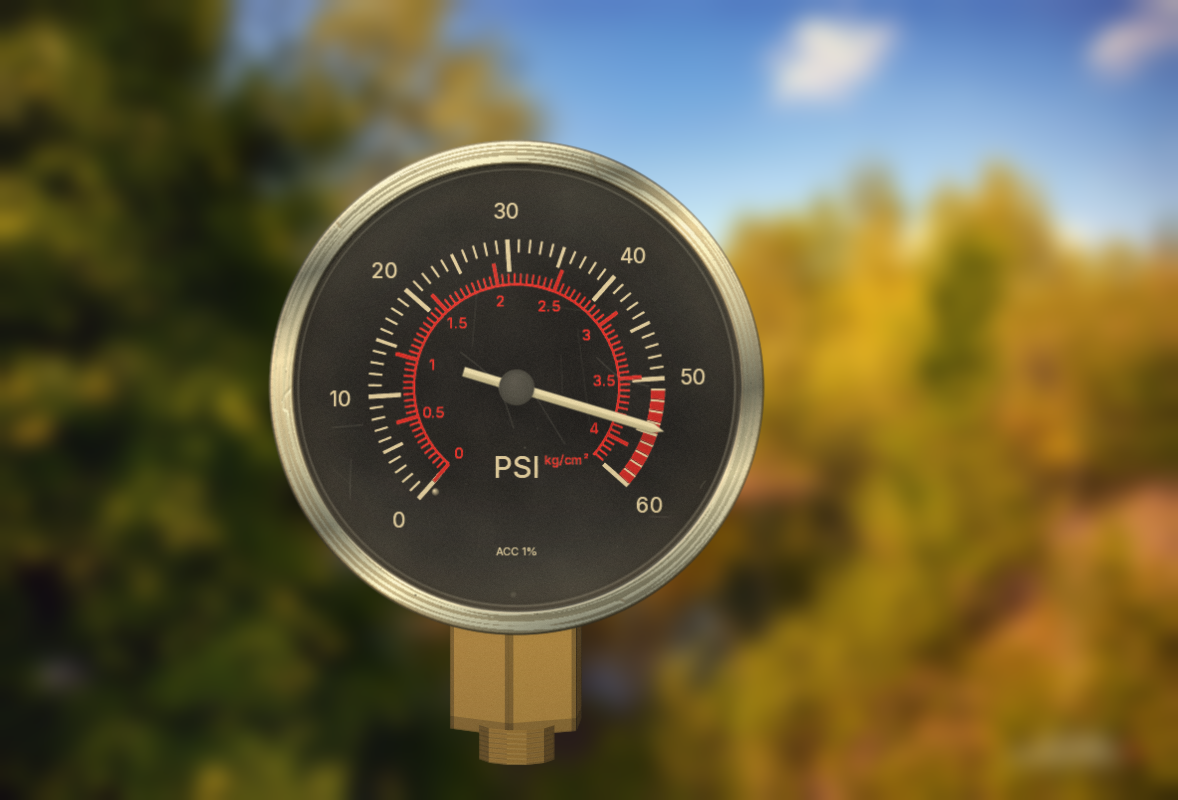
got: 54.5 psi
